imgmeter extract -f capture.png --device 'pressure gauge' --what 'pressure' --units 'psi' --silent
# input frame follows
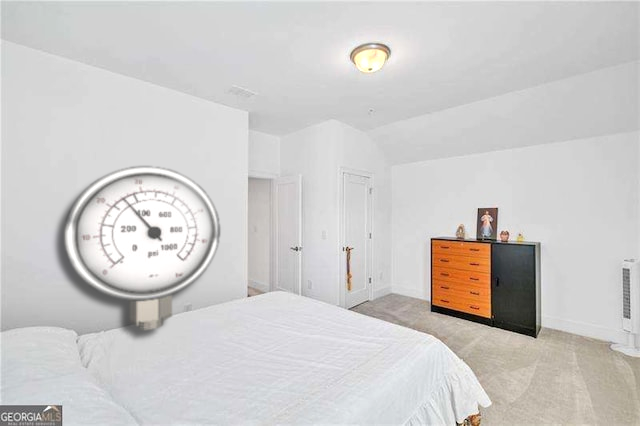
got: 350 psi
